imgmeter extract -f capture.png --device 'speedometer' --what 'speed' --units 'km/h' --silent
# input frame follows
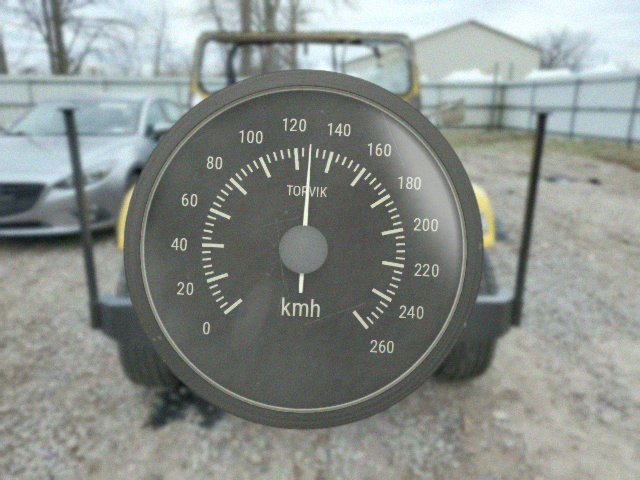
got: 128 km/h
